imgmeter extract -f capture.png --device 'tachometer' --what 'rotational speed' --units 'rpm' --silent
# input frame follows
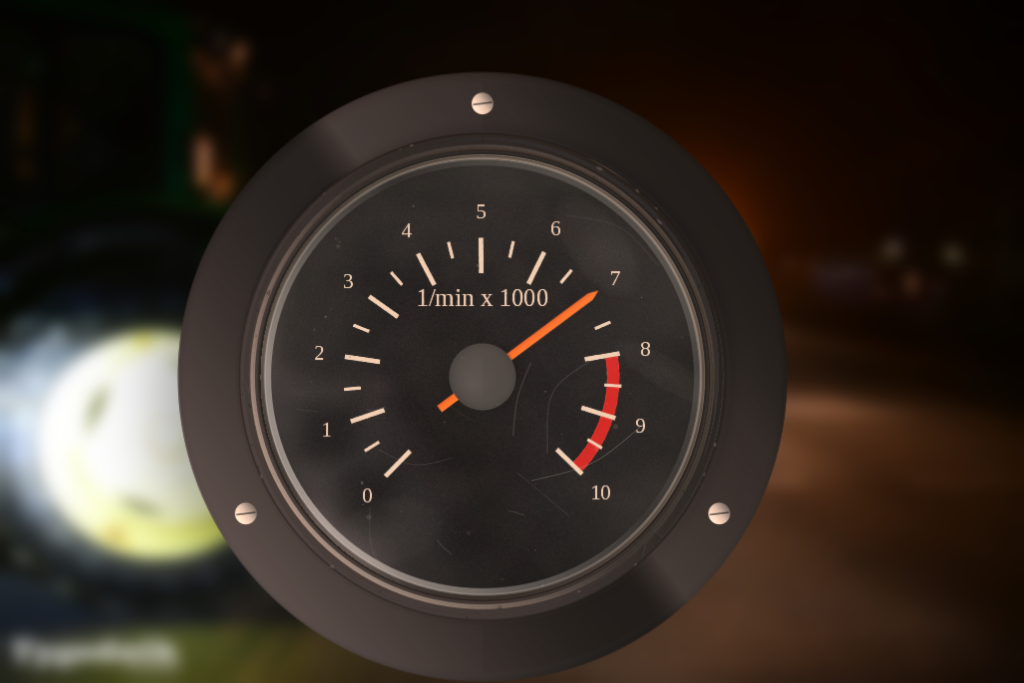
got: 7000 rpm
